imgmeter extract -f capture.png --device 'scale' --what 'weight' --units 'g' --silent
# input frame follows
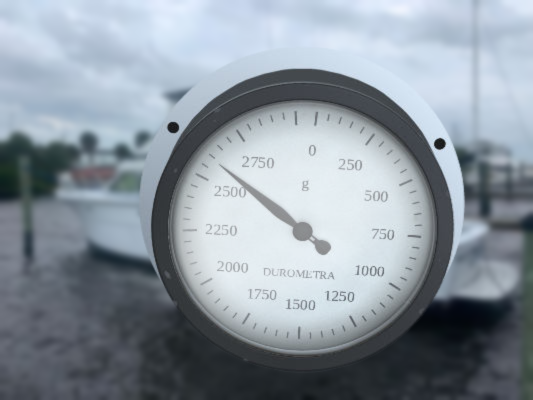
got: 2600 g
